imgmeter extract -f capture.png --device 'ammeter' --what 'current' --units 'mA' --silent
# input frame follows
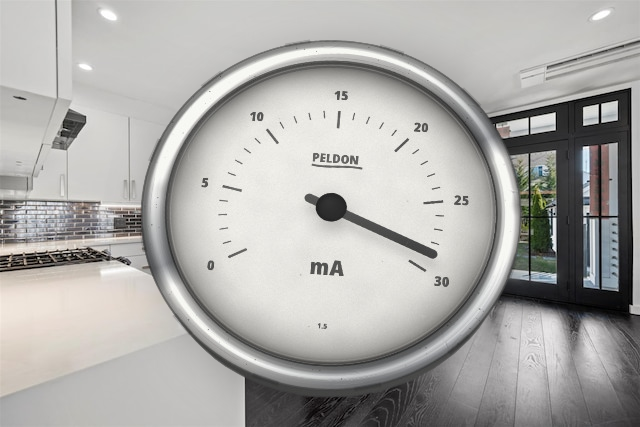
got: 29 mA
